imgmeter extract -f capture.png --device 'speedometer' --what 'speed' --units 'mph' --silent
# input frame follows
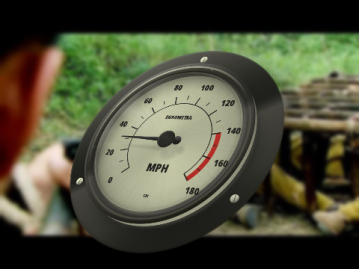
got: 30 mph
